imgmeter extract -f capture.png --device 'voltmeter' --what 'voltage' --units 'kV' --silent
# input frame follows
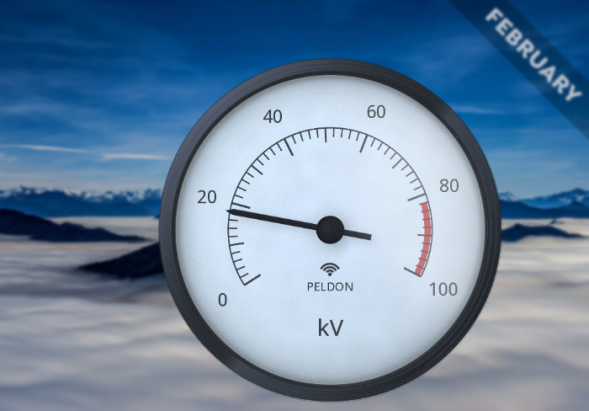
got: 18 kV
